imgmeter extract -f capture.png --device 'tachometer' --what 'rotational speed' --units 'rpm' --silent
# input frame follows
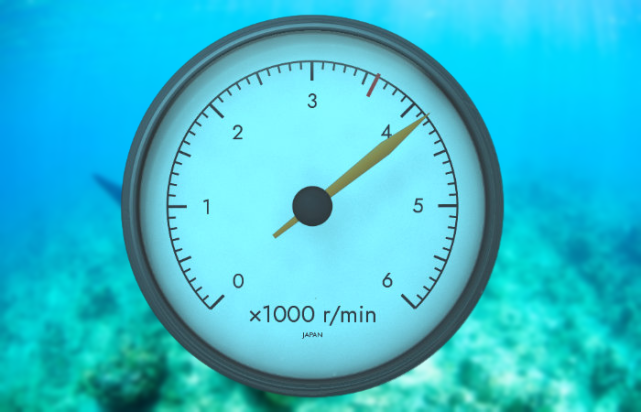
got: 4150 rpm
